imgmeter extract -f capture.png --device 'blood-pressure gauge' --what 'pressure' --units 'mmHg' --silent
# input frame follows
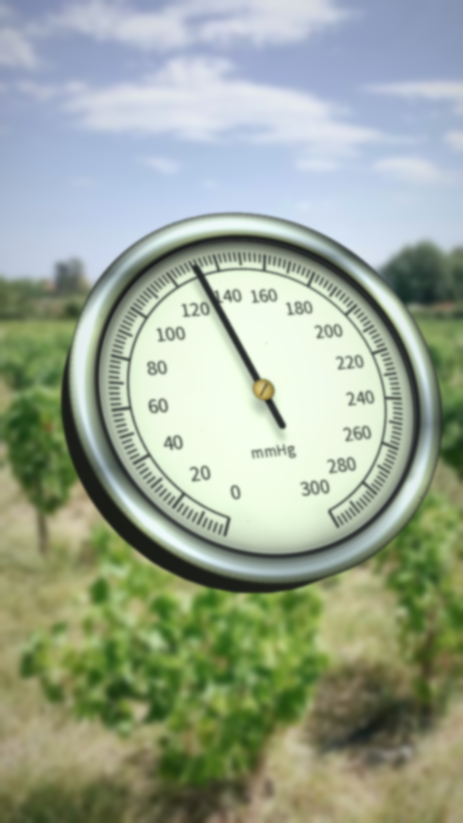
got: 130 mmHg
